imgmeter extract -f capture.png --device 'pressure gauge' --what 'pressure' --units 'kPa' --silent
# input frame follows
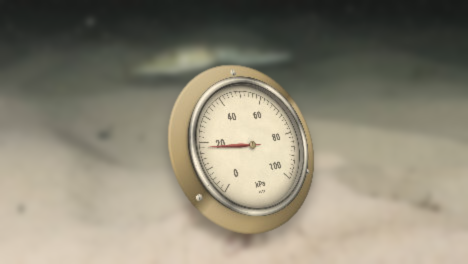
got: 18 kPa
